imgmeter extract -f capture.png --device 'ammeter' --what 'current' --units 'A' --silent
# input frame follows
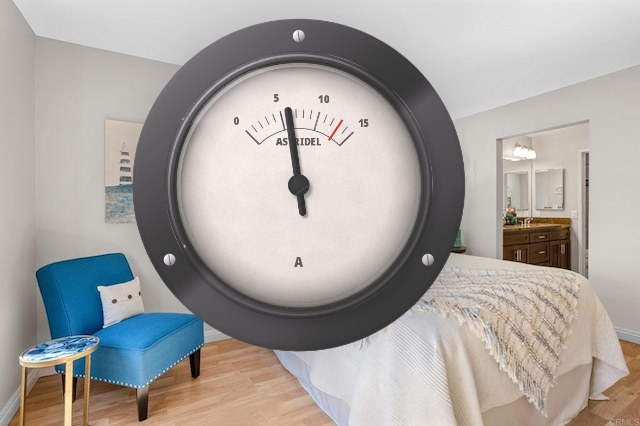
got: 6 A
